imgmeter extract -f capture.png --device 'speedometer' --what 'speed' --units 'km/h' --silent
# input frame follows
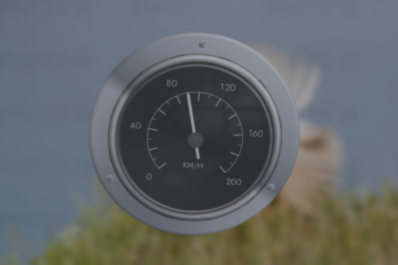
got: 90 km/h
